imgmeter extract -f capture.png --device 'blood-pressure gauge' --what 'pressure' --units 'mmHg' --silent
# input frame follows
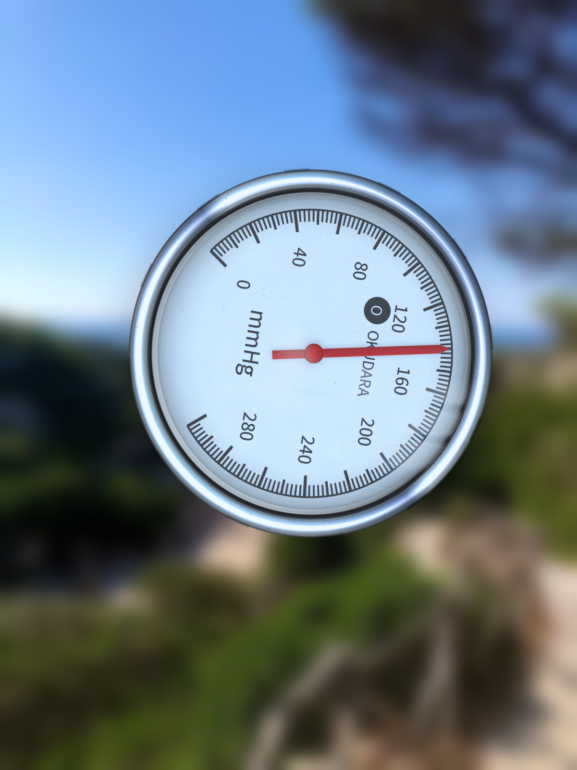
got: 140 mmHg
